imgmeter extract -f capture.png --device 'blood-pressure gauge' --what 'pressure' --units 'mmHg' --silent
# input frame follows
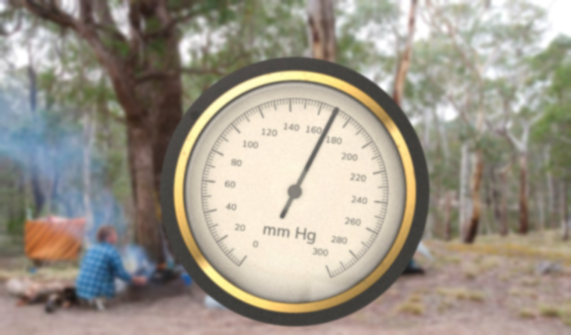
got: 170 mmHg
